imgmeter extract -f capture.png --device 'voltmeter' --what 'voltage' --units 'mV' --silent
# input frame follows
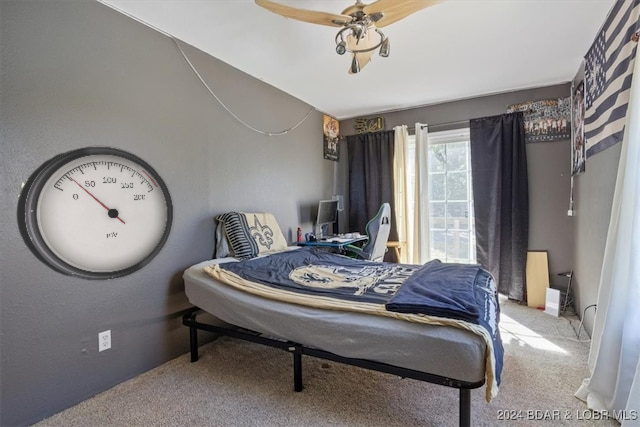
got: 25 mV
